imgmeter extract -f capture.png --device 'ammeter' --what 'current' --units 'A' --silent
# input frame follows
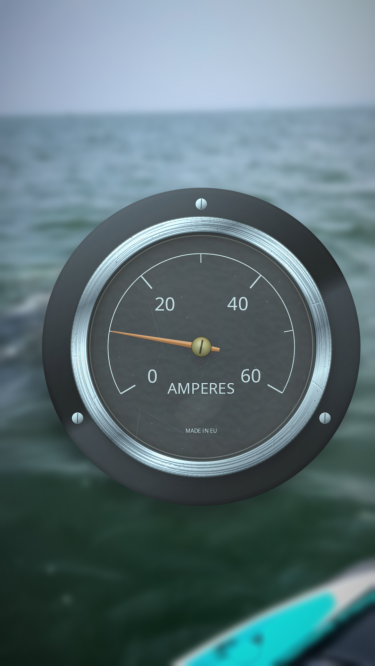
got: 10 A
